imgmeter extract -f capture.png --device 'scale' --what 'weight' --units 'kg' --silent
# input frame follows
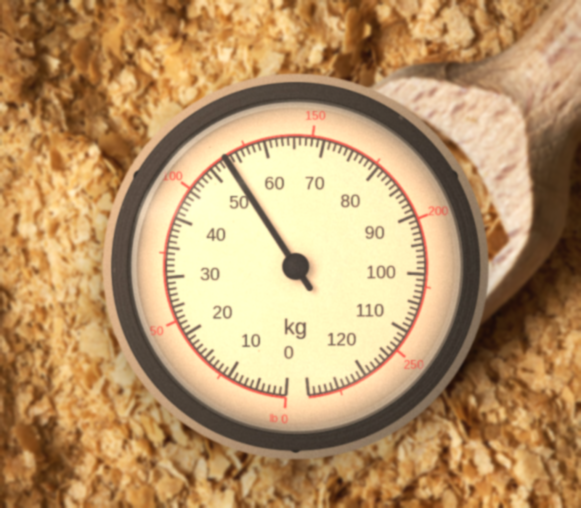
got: 53 kg
